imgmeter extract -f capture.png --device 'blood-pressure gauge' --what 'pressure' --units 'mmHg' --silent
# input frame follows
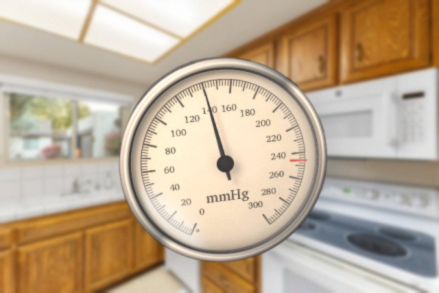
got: 140 mmHg
